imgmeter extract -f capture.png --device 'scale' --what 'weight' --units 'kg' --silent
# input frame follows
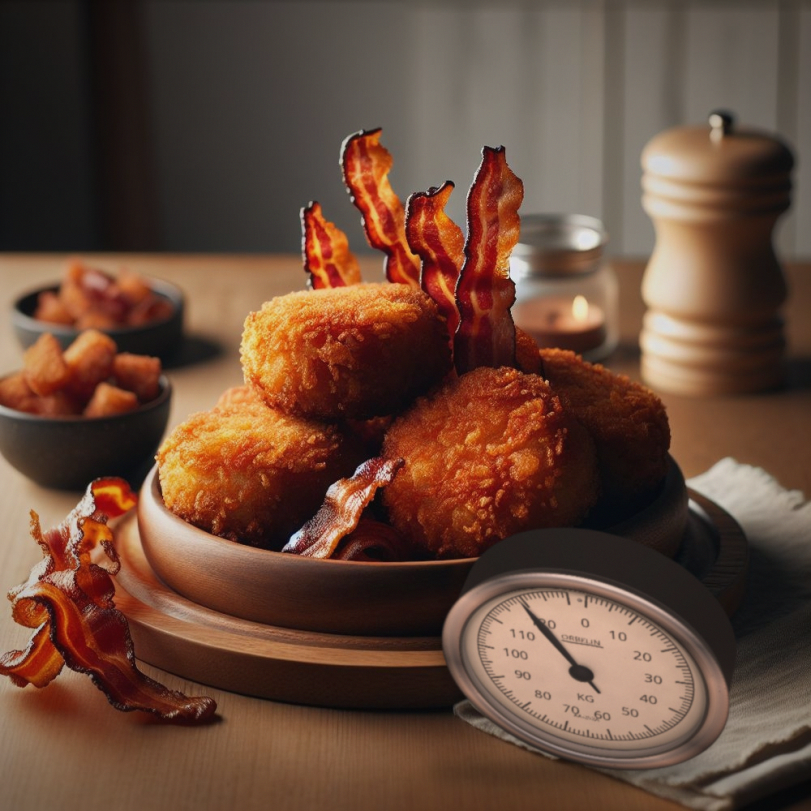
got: 120 kg
